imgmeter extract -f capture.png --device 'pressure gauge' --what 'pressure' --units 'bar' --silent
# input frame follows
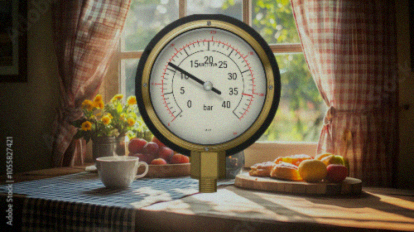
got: 11 bar
